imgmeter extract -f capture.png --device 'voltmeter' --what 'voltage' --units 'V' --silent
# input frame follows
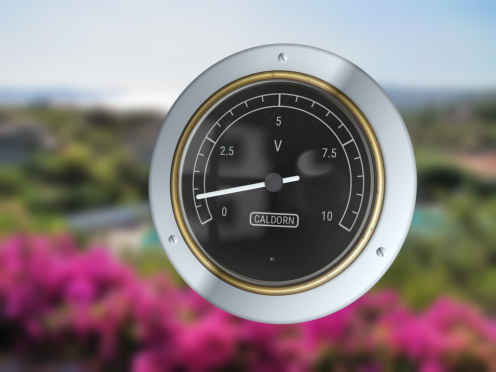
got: 0.75 V
